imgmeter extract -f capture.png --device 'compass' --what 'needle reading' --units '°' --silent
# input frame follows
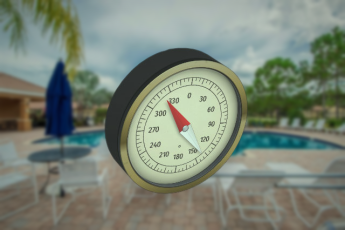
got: 320 °
